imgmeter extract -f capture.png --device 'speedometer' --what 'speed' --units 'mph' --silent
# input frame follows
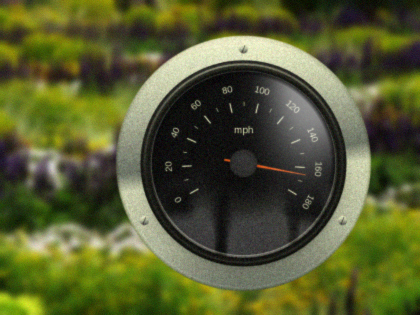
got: 165 mph
